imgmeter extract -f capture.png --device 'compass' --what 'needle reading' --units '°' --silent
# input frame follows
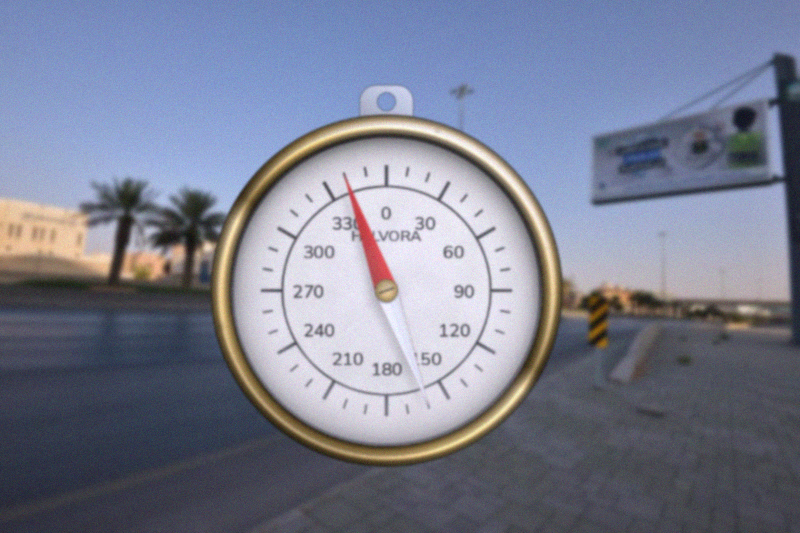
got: 340 °
